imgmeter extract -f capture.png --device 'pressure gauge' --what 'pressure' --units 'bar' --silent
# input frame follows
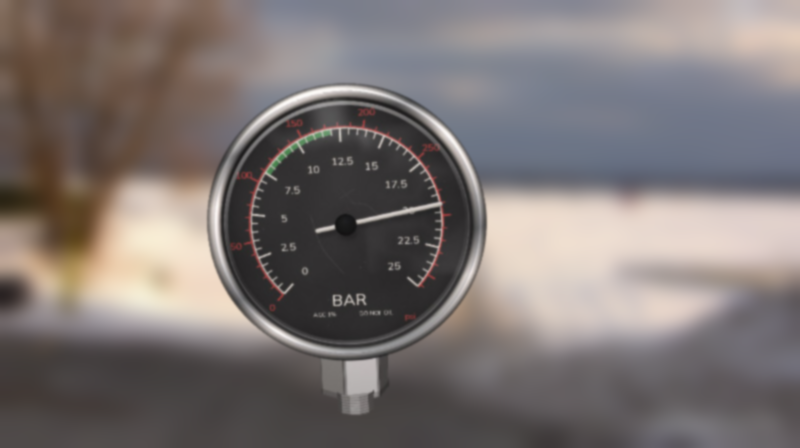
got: 20 bar
